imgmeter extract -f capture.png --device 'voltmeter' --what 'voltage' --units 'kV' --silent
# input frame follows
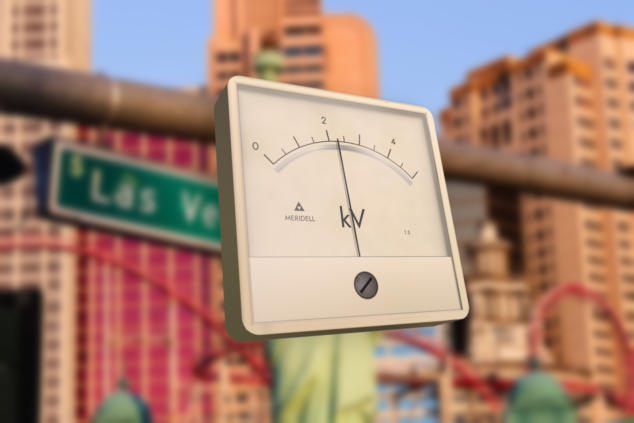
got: 2.25 kV
